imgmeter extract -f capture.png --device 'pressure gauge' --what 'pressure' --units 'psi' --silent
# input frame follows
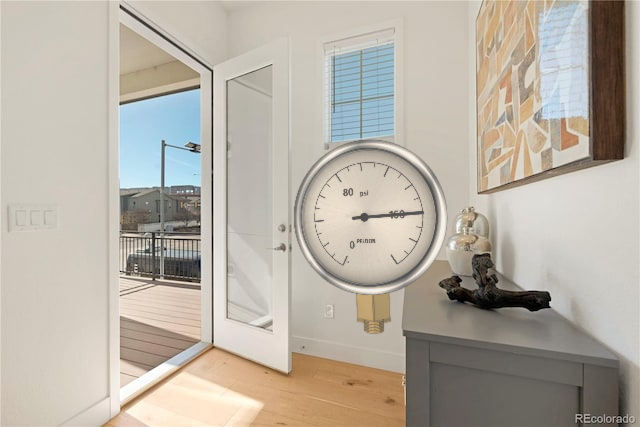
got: 160 psi
